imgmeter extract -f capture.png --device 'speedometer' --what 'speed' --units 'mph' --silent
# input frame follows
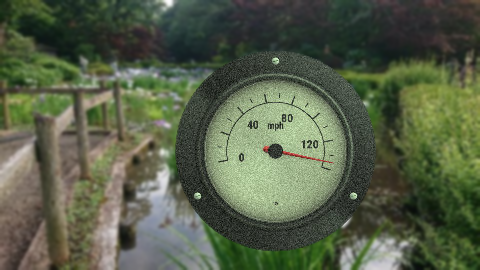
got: 135 mph
